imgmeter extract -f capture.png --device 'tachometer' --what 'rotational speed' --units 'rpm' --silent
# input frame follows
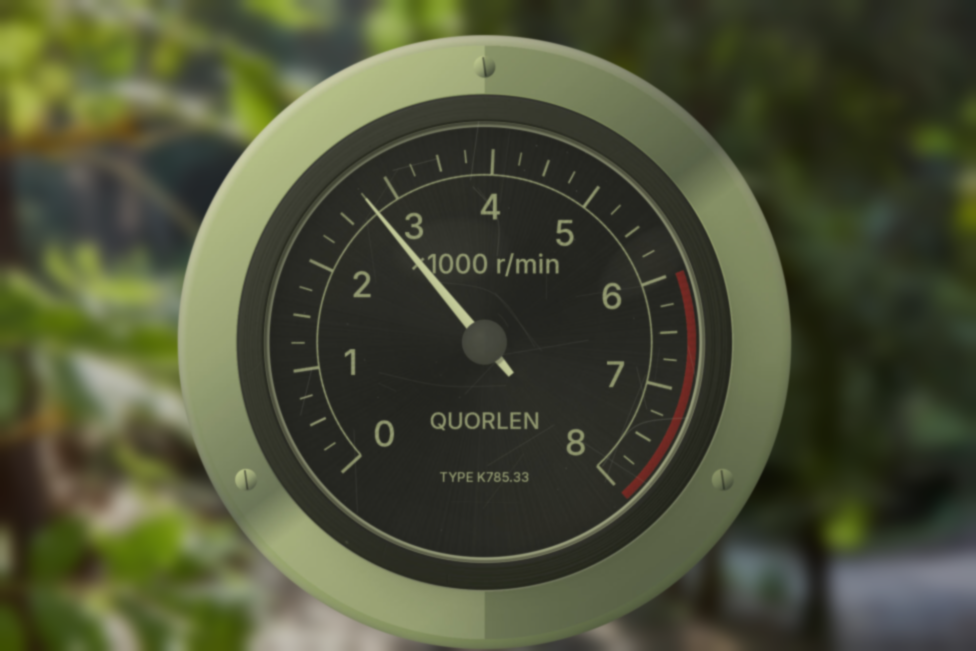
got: 2750 rpm
